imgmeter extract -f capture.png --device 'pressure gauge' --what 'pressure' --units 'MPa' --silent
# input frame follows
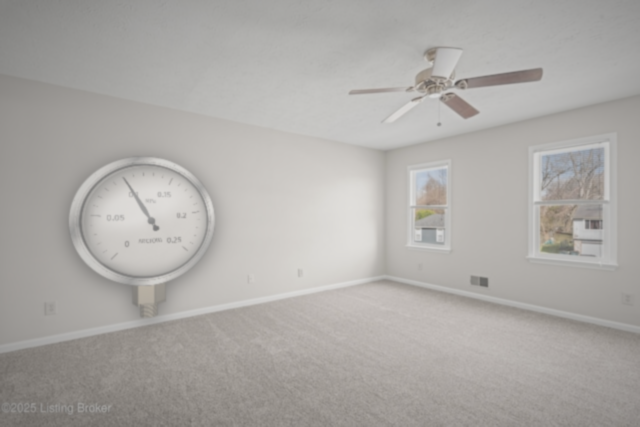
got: 0.1 MPa
